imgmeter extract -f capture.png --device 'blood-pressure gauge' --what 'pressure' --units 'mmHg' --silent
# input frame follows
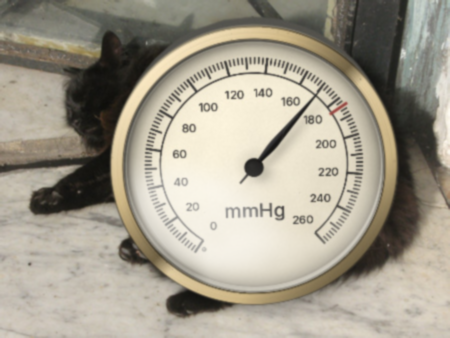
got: 170 mmHg
